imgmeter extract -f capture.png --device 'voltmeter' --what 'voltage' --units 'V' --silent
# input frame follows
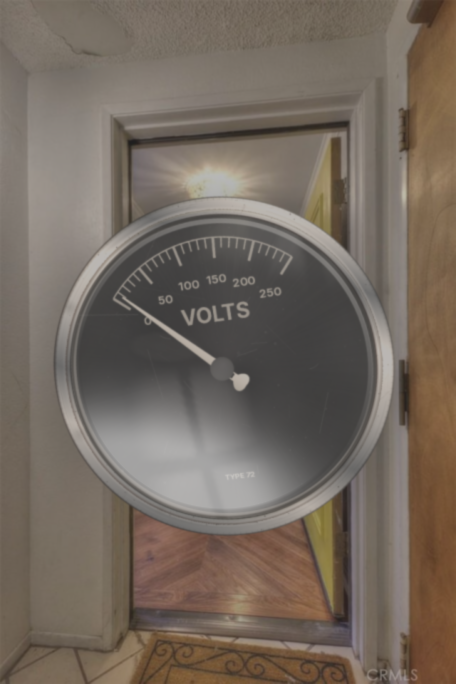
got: 10 V
